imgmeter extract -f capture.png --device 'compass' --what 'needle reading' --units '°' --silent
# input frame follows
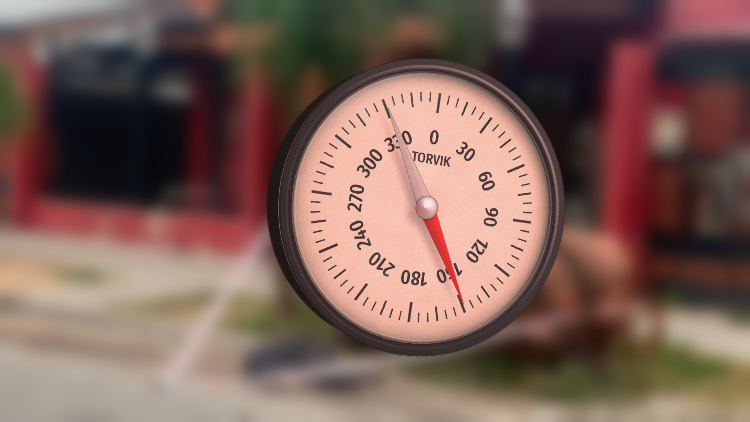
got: 150 °
